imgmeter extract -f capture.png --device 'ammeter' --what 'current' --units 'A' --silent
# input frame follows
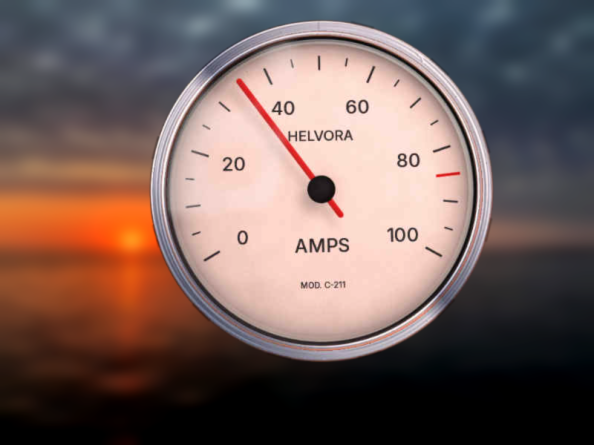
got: 35 A
